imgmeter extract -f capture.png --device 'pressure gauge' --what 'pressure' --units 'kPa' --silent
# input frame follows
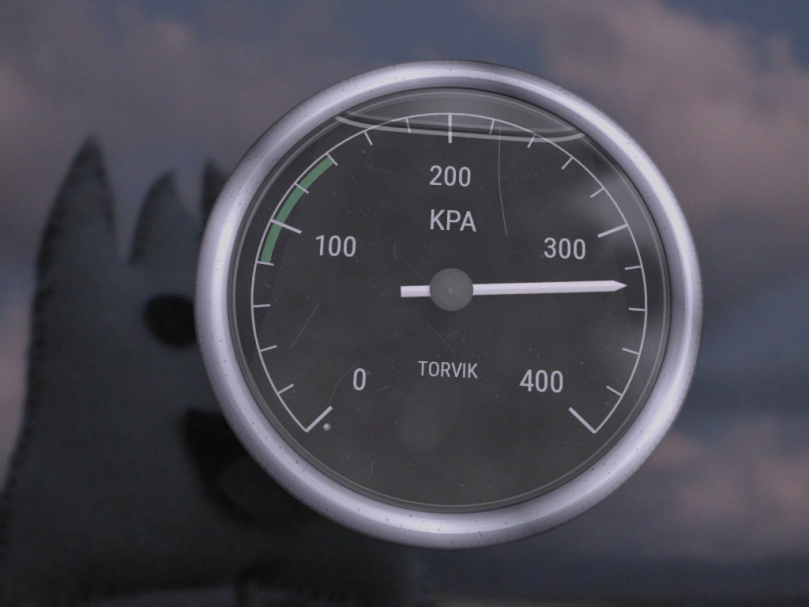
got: 330 kPa
